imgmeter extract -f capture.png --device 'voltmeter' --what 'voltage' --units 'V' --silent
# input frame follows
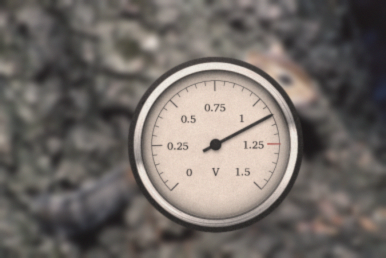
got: 1.1 V
